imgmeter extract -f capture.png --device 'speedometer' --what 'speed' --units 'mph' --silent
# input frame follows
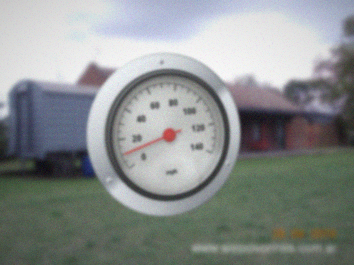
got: 10 mph
